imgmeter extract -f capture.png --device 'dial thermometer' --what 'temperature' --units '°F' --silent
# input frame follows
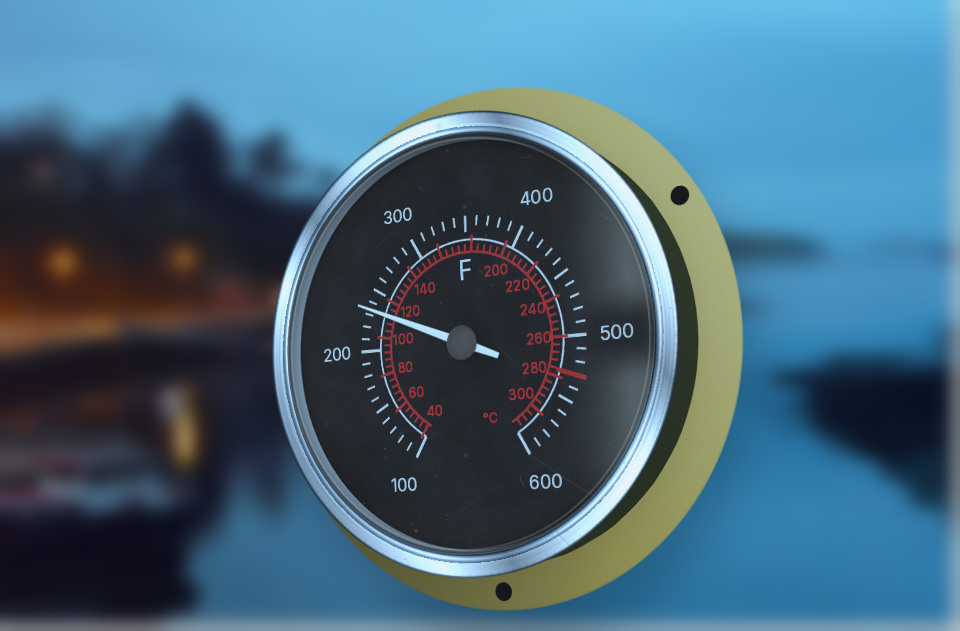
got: 235 °F
